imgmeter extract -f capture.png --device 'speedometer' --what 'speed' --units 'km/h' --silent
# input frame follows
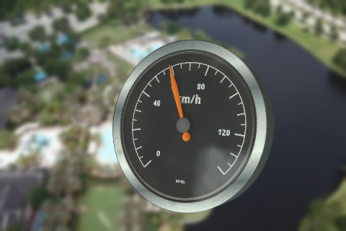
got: 60 km/h
